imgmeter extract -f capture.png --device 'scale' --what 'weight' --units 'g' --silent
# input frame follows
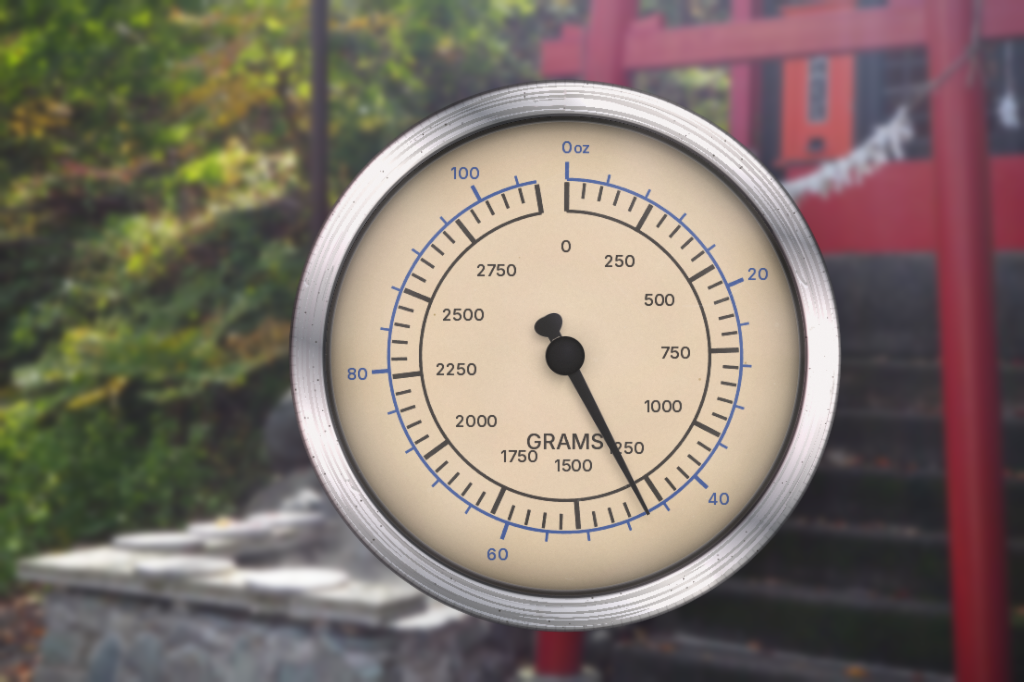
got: 1300 g
